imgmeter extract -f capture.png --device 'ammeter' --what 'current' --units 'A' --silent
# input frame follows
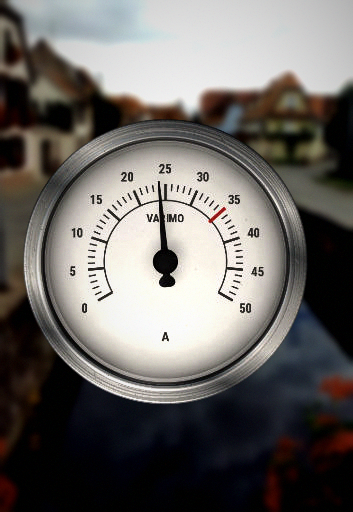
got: 24 A
